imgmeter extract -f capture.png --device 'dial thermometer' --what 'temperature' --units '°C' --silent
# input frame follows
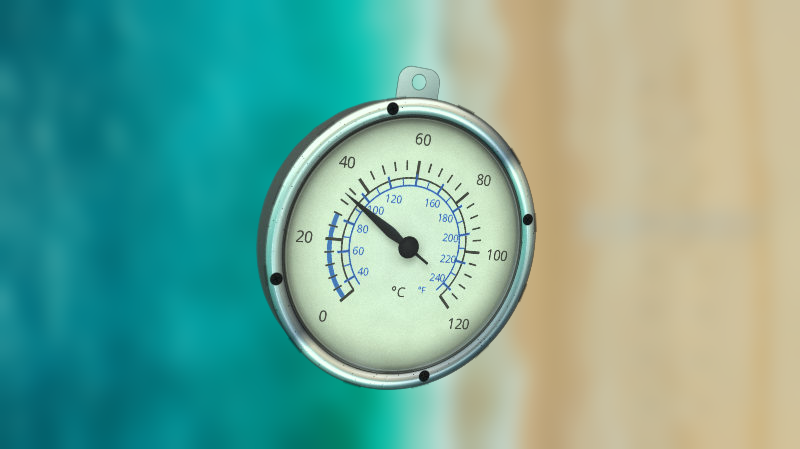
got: 34 °C
